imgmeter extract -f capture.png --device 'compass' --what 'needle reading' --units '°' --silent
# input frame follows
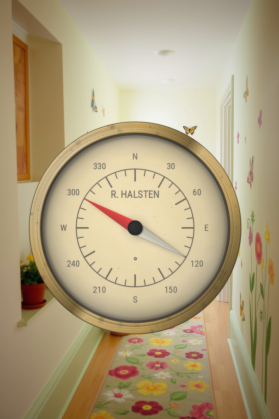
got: 300 °
